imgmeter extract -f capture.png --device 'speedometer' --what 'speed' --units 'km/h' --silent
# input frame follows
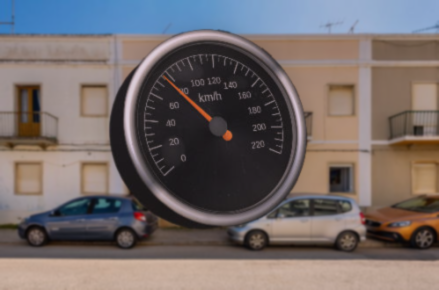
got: 75 km/h
